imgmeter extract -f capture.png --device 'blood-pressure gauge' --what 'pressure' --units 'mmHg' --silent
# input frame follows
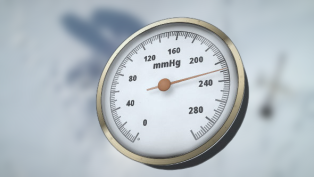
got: 230 mmHg
